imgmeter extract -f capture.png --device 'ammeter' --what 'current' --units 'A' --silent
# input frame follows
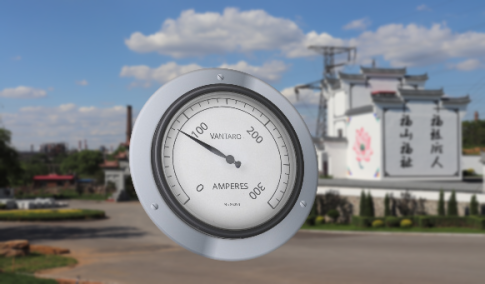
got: 80 A
